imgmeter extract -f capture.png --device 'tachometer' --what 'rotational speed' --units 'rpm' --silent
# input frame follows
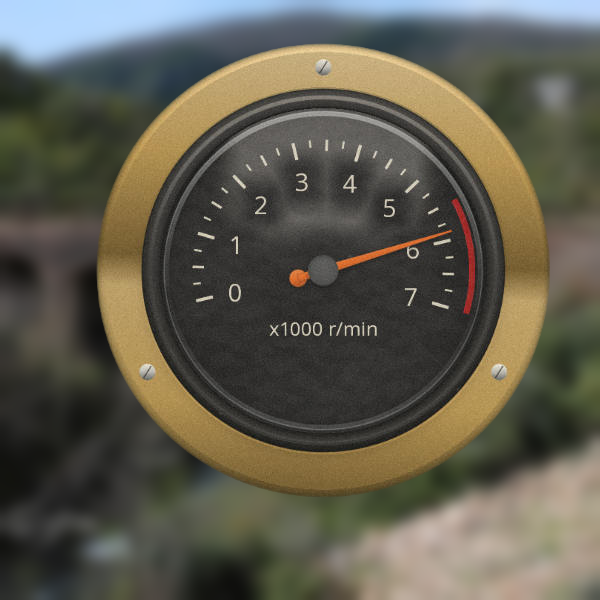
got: 5875 rpm
